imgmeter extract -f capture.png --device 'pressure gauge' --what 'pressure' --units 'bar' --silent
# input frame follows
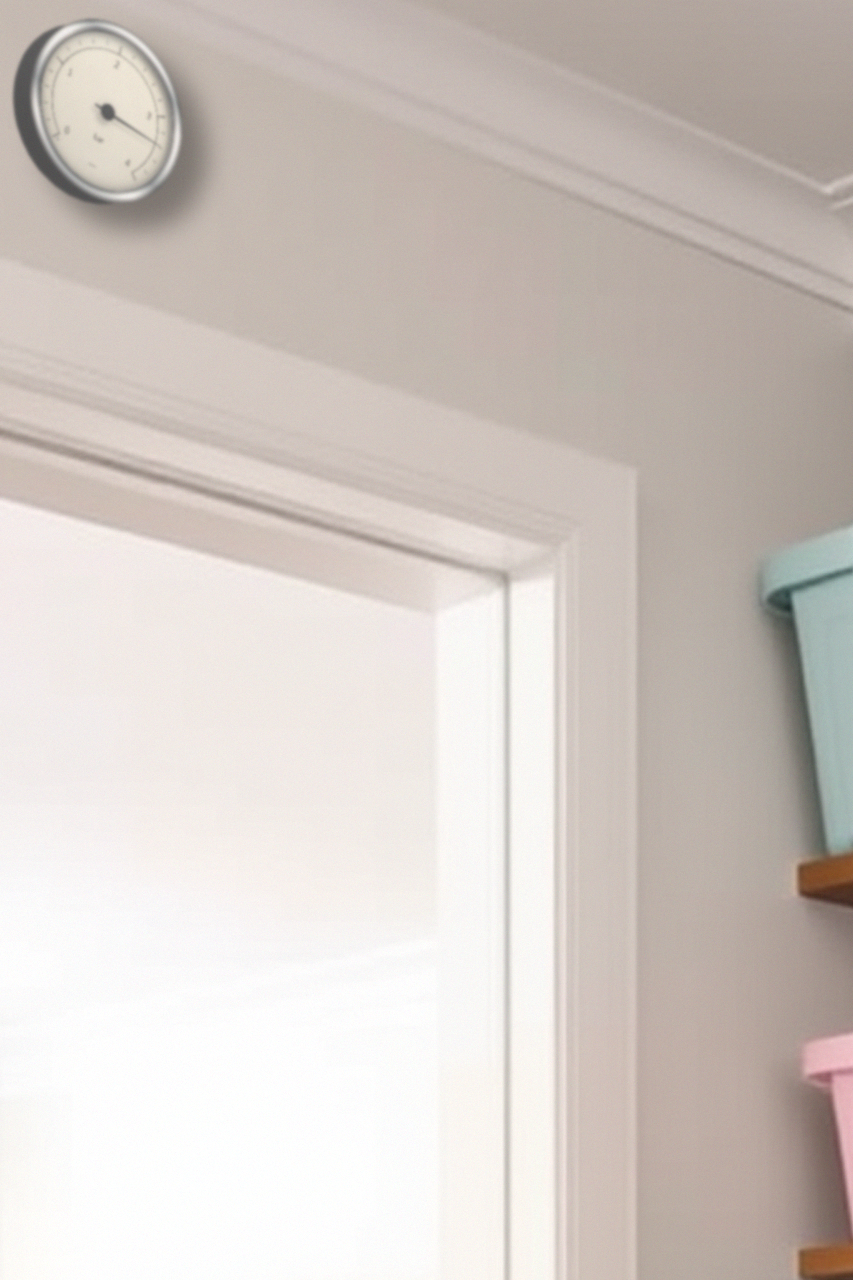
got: 3.4 bar
